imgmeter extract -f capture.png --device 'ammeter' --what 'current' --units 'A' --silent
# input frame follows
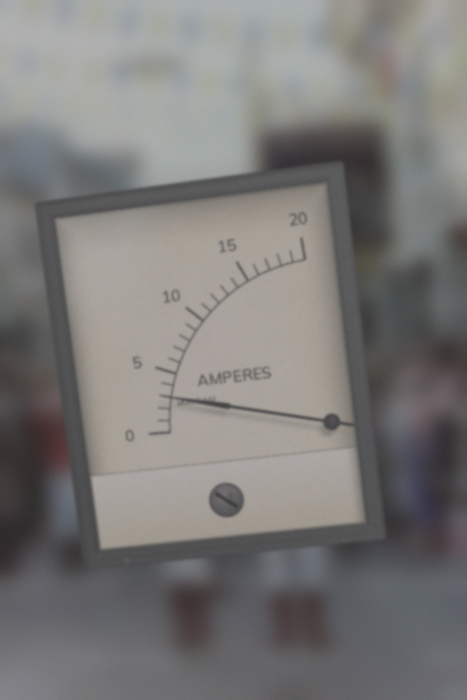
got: 3 A
